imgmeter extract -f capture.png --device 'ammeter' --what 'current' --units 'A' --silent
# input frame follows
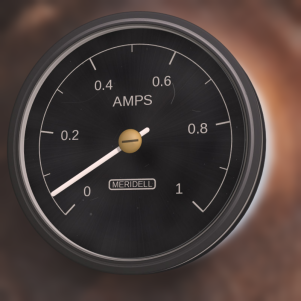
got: 0.05 A
